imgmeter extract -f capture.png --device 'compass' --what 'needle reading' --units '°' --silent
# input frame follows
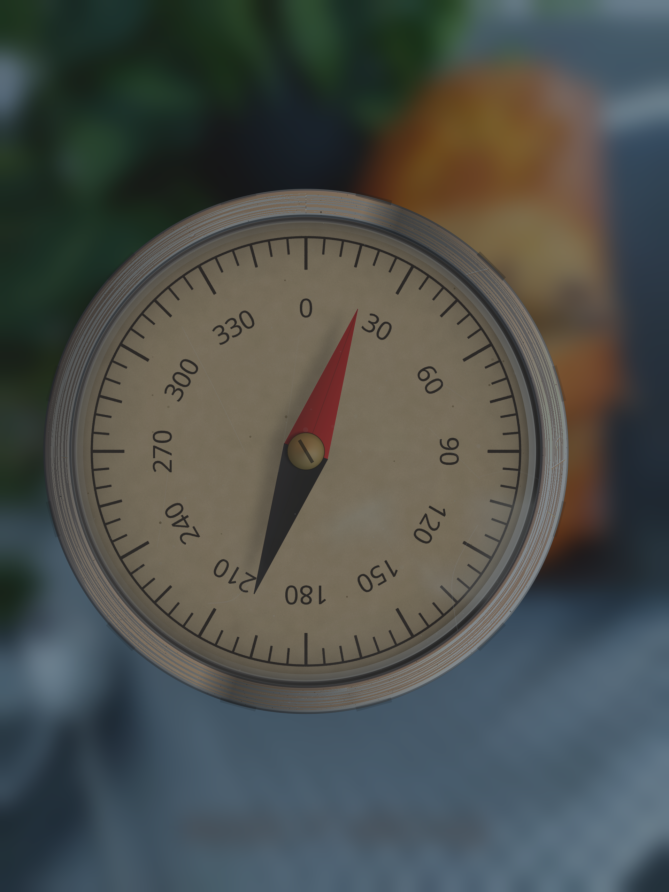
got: 20 °
